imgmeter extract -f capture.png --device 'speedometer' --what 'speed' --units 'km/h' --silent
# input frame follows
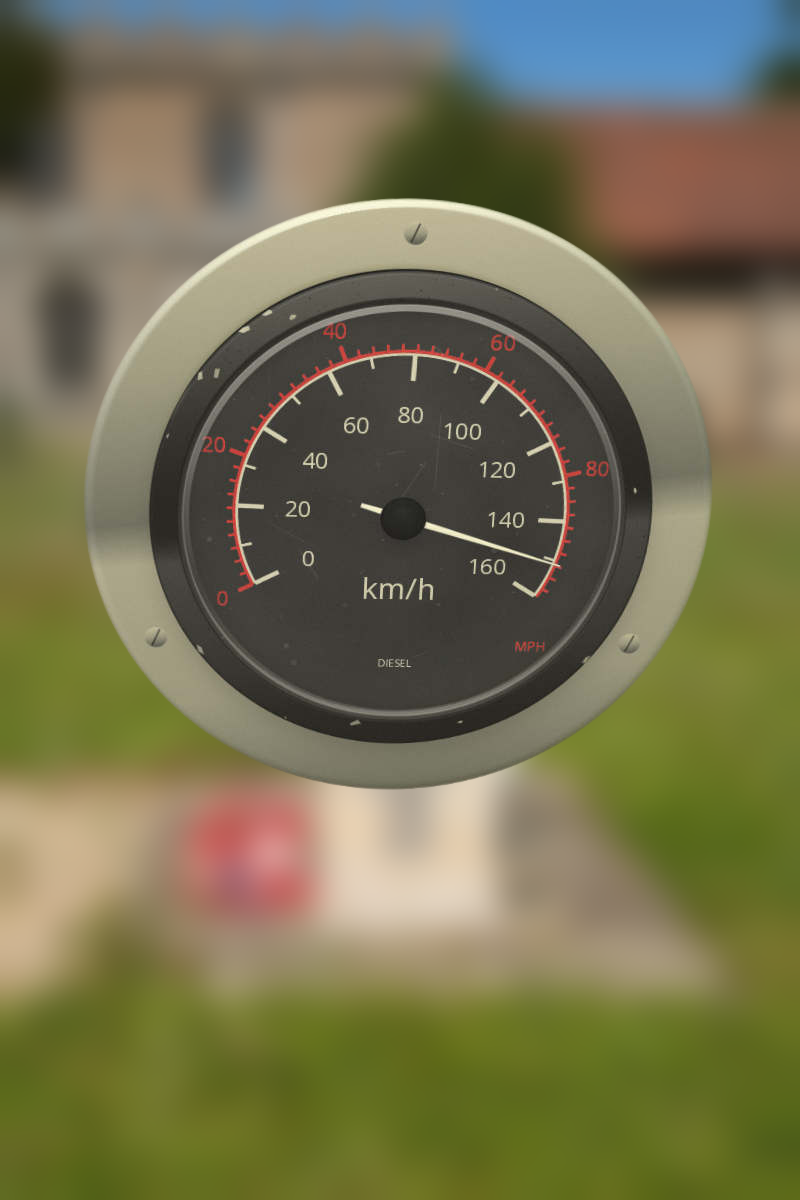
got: 150 km/h
